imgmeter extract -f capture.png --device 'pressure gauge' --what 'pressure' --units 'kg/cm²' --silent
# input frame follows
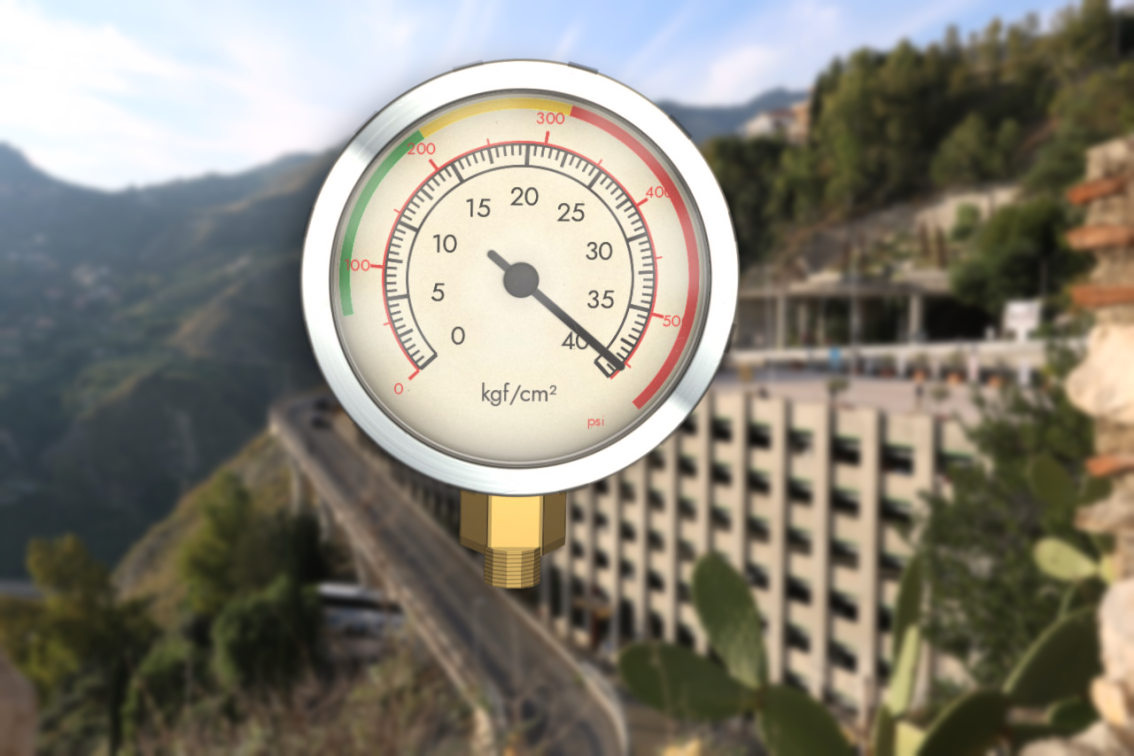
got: 39 kg/cm²
